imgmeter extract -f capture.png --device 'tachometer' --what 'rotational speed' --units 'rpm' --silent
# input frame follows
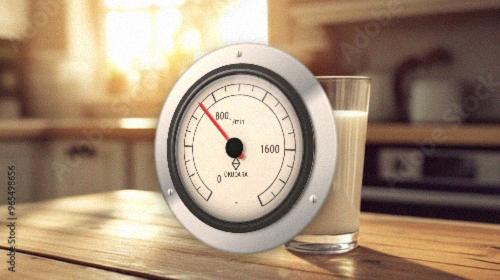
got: 700 rpm
